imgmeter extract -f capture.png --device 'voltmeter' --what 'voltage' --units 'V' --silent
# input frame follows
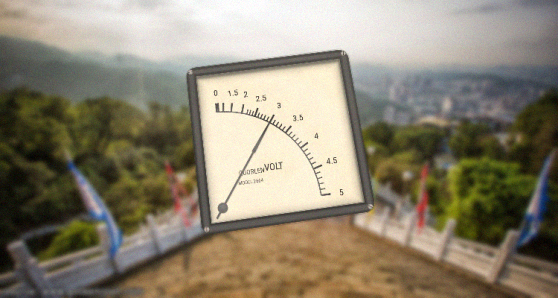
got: 3 V
